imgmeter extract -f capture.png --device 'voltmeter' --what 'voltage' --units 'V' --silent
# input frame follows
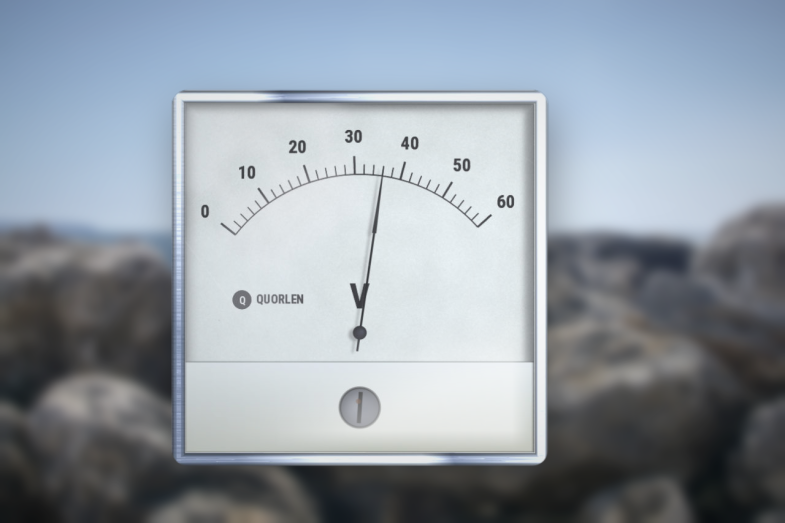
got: 36 V
